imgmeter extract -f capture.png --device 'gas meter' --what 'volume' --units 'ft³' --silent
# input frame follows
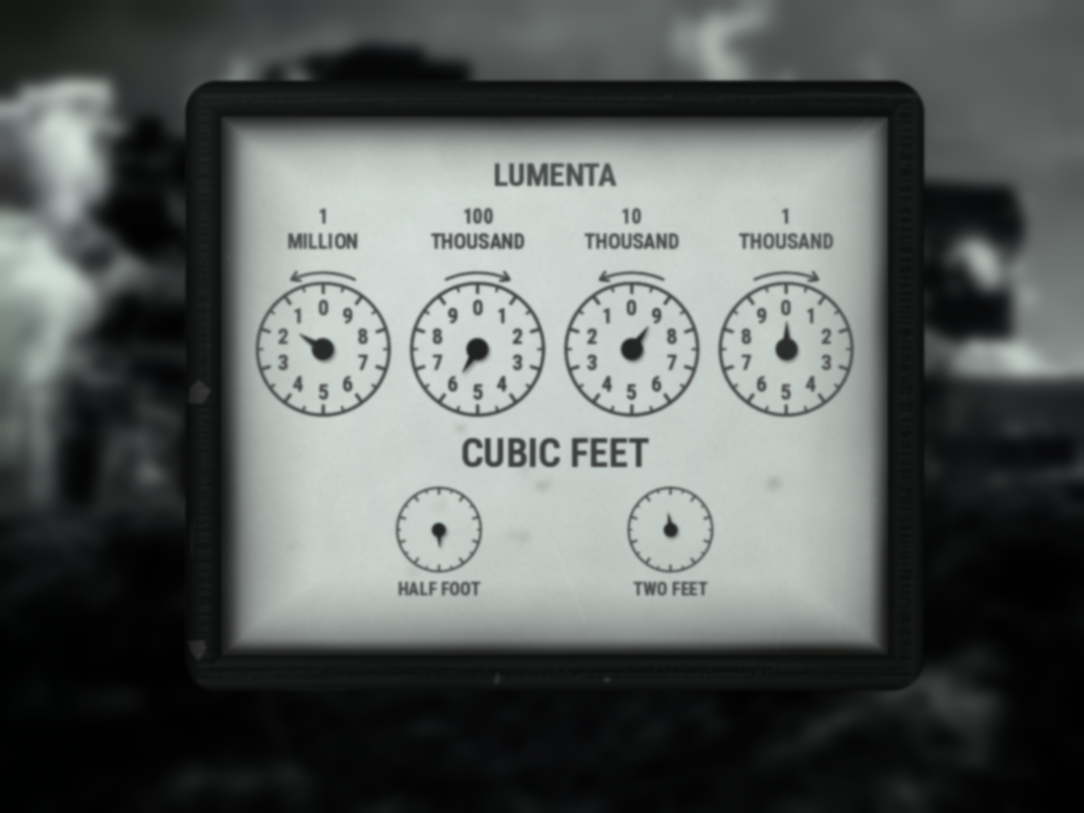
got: 159000 ft³
